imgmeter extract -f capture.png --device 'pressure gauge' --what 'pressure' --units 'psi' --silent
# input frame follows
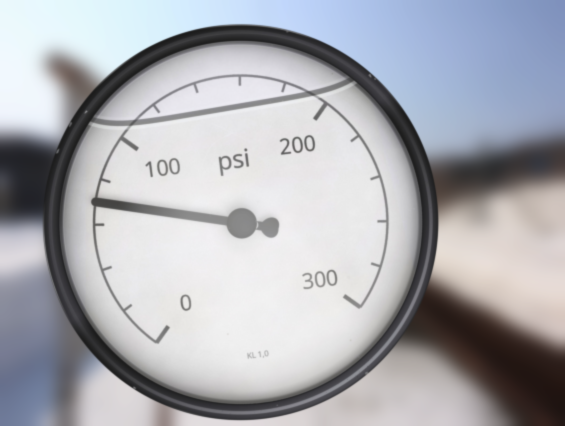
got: 70 psi
